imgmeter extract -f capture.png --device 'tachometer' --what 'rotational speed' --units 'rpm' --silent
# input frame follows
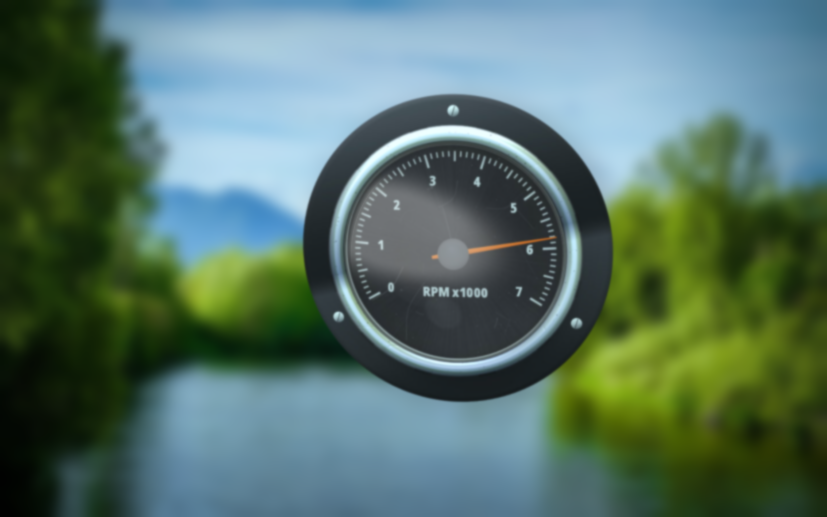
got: 5800 rpm
